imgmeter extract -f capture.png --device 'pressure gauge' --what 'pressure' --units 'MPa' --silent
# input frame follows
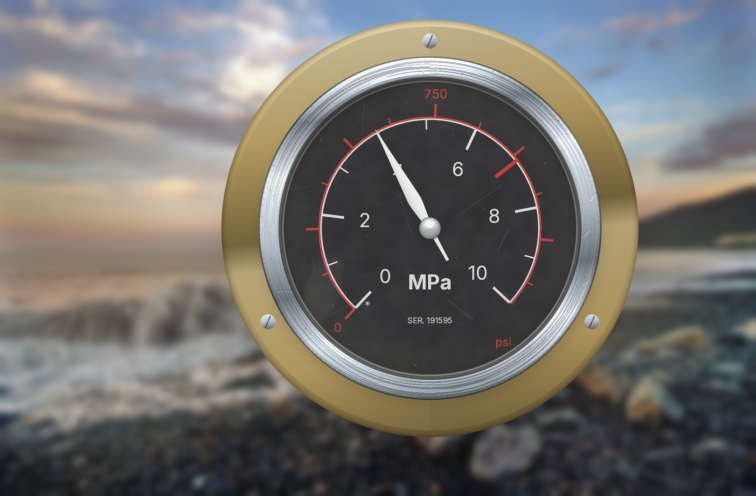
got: 4 MPa
